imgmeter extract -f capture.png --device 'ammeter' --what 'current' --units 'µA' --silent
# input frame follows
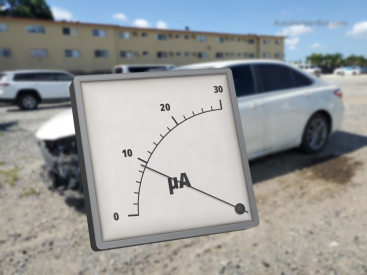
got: 9 µA
